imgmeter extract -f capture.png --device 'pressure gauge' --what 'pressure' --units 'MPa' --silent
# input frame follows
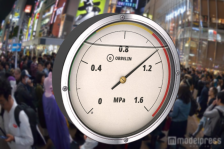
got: 1.1 MPa
